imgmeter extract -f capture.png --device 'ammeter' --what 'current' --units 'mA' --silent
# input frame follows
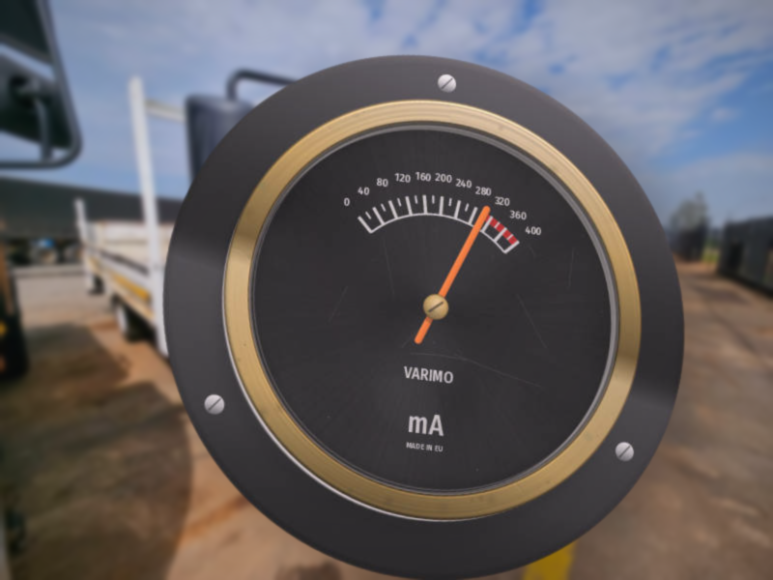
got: 300 mA
